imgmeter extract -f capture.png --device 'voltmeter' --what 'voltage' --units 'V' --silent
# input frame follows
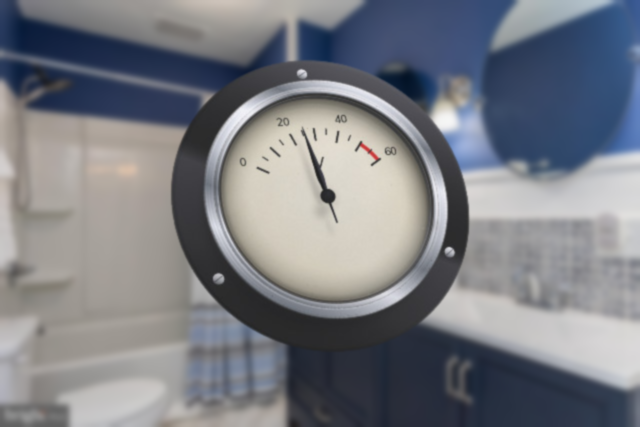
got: 25 V
